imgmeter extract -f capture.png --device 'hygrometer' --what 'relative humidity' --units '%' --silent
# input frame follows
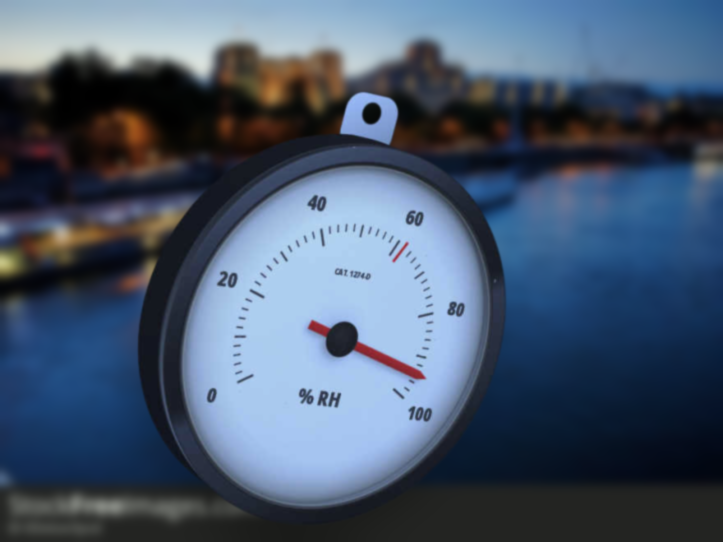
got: 94 %
